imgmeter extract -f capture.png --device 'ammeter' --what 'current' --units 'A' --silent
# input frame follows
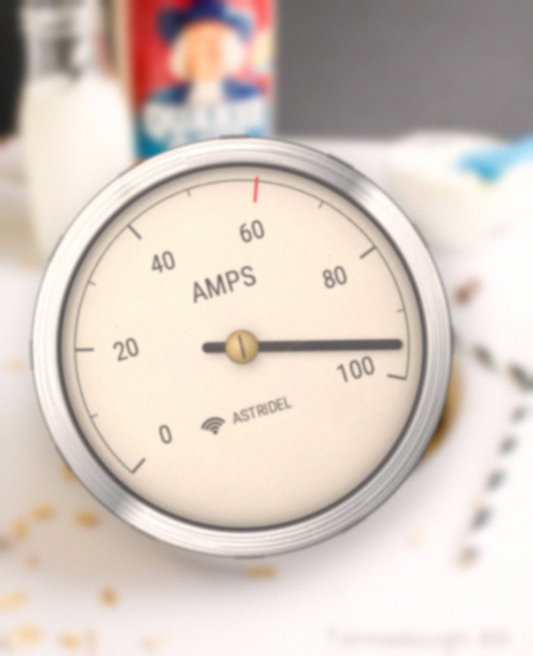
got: 95 A
